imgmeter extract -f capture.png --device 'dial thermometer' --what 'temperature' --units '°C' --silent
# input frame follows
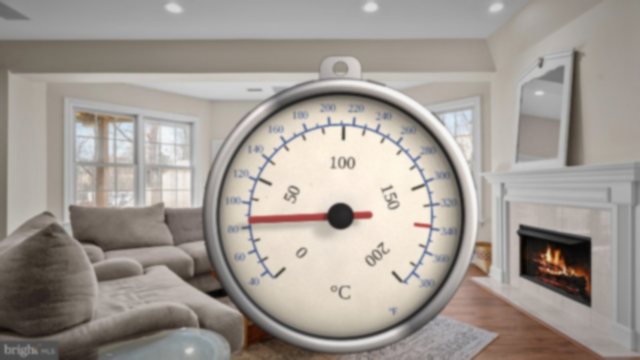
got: 30 °C
